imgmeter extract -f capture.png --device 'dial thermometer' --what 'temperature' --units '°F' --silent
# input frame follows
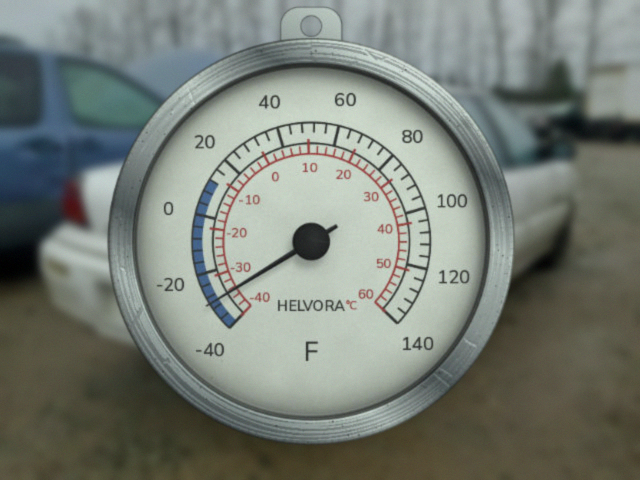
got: -30 °F
